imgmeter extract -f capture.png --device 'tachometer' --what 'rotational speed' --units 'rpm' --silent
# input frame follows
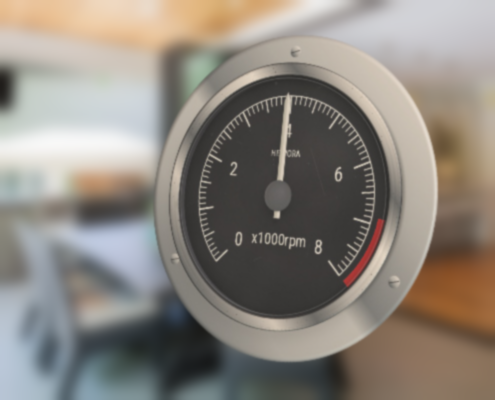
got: 4000 rpm
